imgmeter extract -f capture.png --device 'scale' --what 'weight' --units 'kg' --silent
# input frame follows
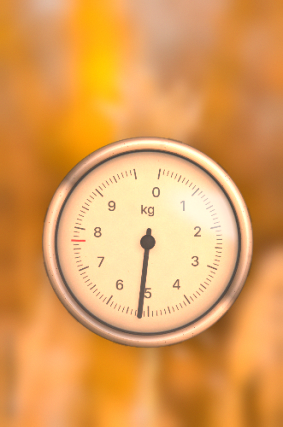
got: 5.2 kg
